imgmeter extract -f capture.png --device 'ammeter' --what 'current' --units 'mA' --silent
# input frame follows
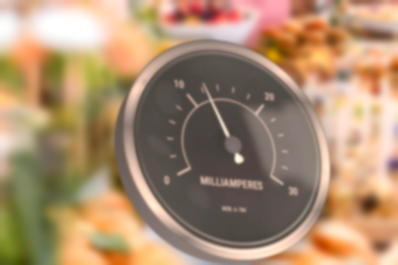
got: 12 mA
